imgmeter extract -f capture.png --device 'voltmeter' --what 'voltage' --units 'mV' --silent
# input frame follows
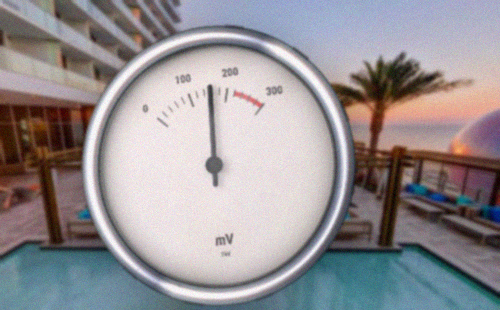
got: 160 mV
